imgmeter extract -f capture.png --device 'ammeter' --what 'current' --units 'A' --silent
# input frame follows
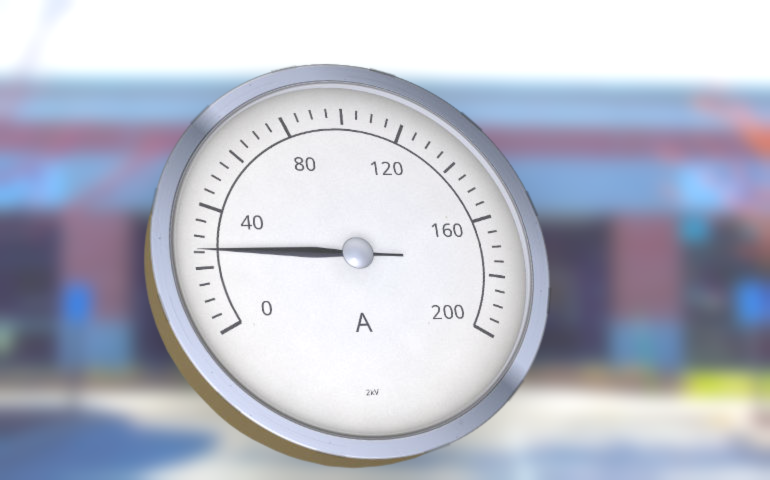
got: 25 A
